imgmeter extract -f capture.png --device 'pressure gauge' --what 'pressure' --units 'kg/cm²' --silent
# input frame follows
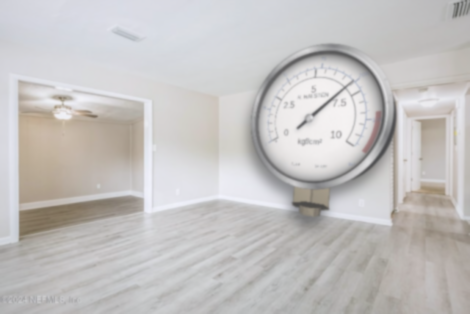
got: 7 kg/cm²
